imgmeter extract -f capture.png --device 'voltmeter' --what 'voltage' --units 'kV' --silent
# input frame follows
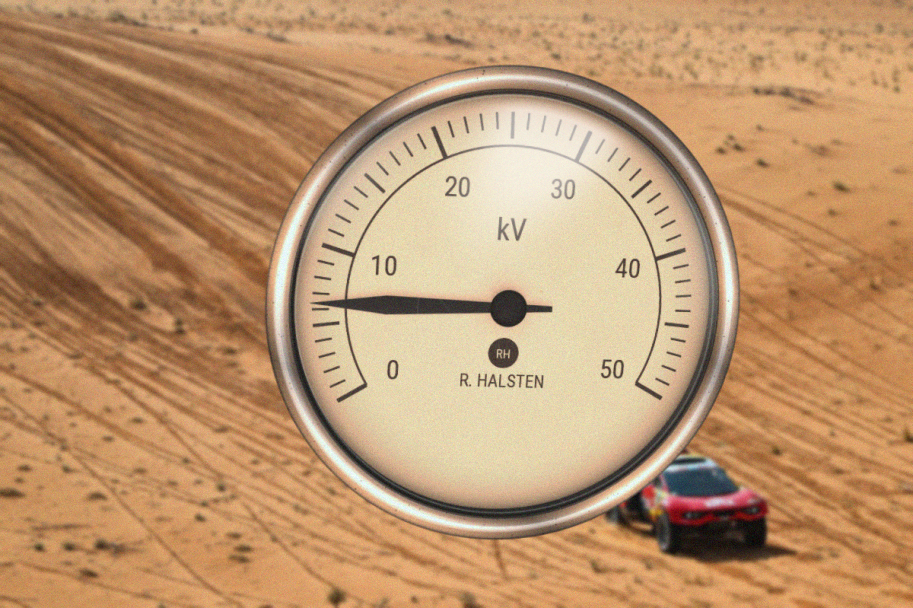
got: 6.5 kV
